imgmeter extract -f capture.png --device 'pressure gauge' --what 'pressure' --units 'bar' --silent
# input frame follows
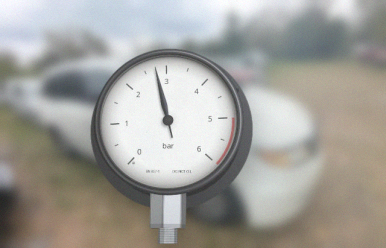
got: 2.75 bar
